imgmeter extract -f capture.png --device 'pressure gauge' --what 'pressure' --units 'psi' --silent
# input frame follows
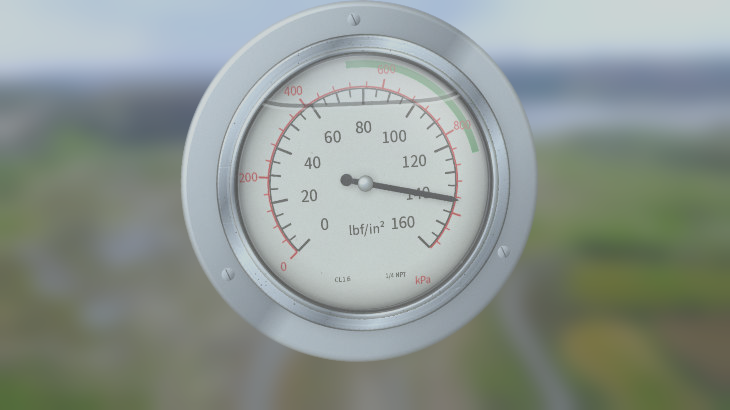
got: 140 psi
